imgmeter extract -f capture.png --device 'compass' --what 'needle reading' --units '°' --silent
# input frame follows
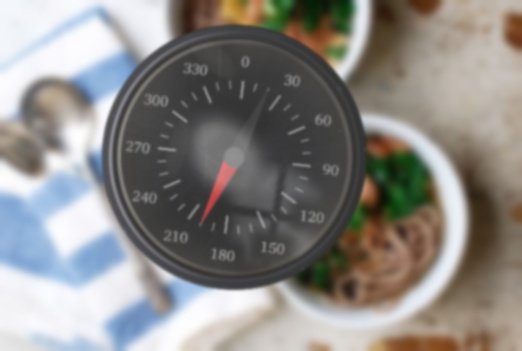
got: 200 °
